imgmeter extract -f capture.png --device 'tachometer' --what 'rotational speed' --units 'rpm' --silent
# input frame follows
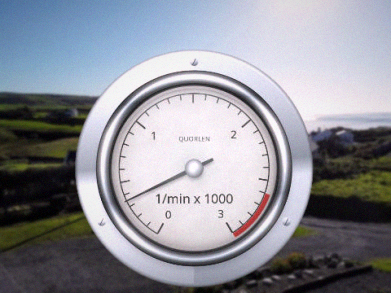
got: 350 rpm
